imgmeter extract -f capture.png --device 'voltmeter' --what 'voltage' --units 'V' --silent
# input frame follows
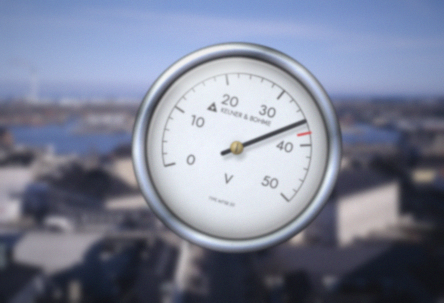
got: 36 V
